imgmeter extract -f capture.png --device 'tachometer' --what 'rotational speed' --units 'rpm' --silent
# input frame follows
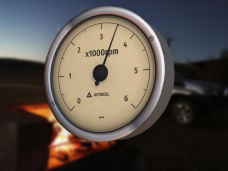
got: 3500 rpm
